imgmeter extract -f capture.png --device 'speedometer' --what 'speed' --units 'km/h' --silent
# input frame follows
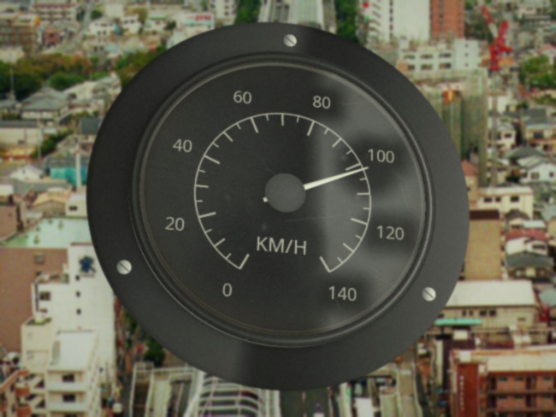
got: 102.5 km/h
